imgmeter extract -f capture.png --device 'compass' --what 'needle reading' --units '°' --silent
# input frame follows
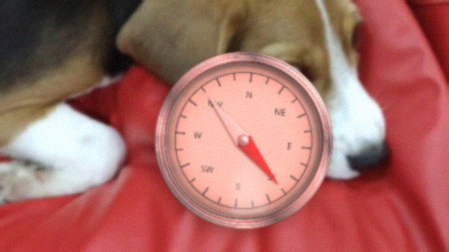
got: 135 °
